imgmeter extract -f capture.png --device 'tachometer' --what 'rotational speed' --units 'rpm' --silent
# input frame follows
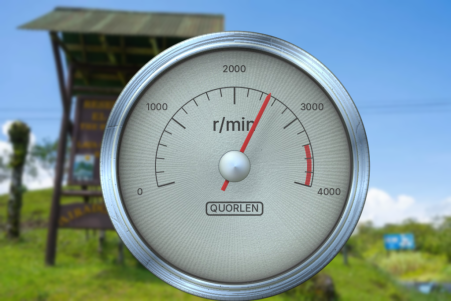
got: 2500 rpm
